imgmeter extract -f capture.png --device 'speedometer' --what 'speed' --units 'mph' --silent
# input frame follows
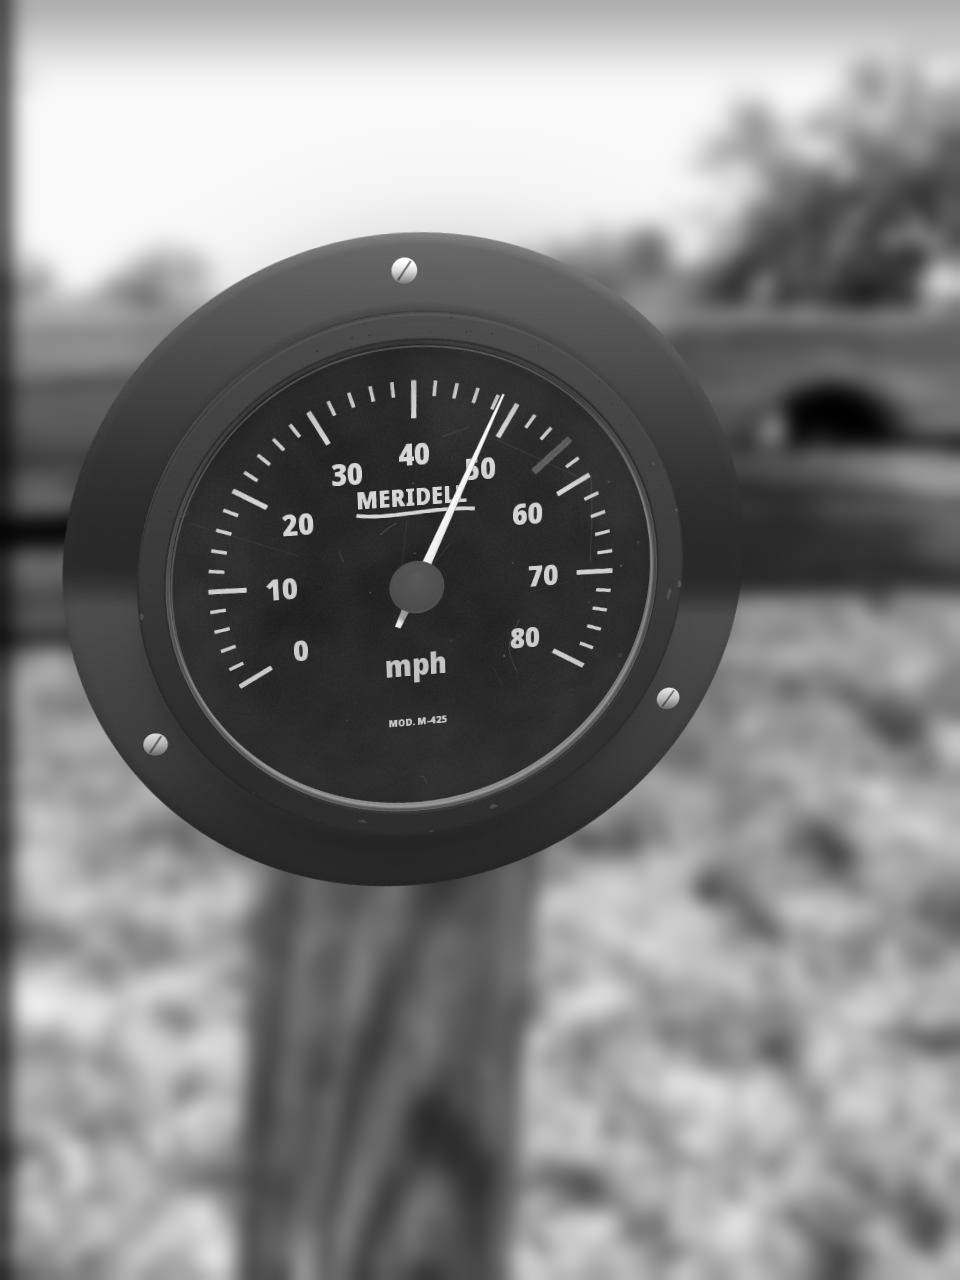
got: 48 mph
